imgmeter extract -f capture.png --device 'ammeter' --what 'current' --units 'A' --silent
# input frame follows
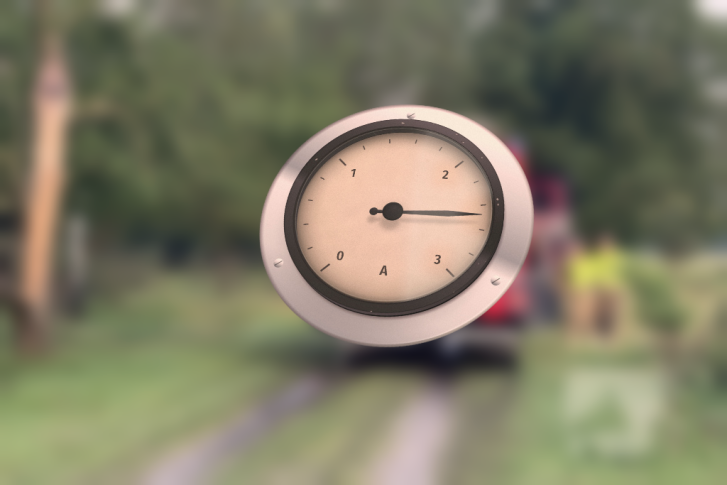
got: 2.5 A
